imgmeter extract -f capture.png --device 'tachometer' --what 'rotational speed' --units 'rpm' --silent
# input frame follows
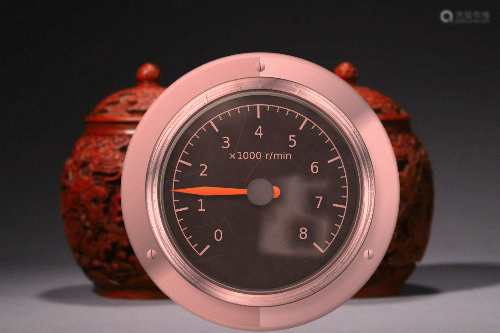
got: 1400 rpm
